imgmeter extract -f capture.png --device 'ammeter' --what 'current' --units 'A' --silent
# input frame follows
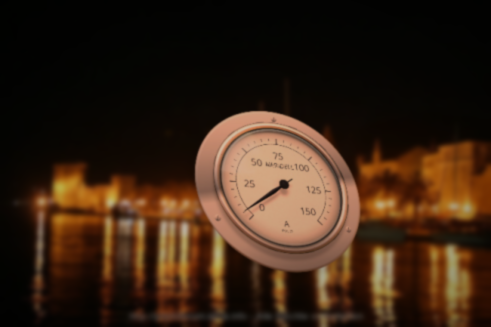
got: 5 A
